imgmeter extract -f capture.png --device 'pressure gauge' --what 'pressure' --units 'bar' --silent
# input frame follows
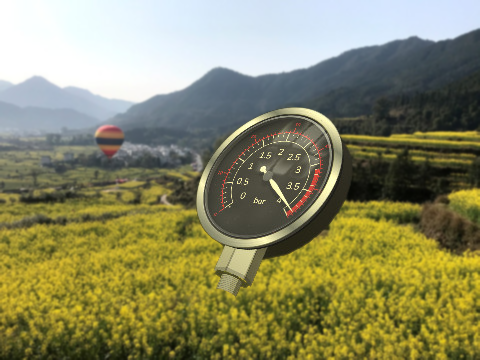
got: 3.9 bar
